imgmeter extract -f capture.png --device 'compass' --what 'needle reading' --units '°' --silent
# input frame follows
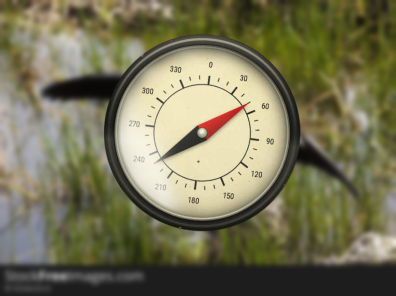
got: 50 °
